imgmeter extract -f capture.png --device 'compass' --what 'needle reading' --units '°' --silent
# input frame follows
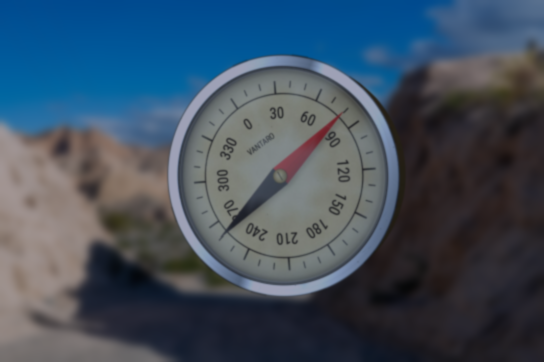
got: 80 °
